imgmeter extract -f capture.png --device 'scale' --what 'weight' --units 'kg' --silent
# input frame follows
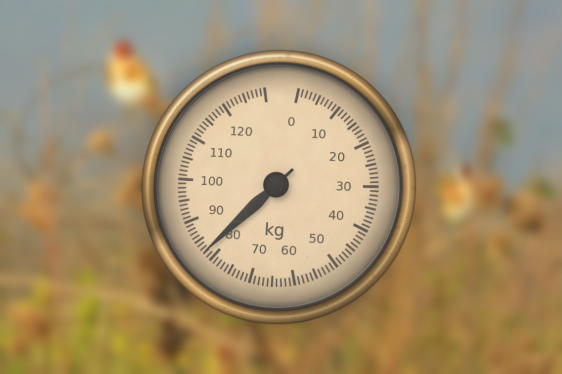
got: 82 kg
